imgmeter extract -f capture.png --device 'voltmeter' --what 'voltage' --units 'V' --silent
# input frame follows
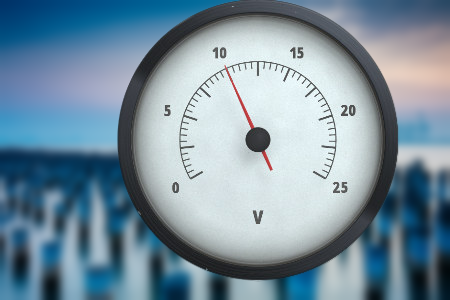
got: 10 V
